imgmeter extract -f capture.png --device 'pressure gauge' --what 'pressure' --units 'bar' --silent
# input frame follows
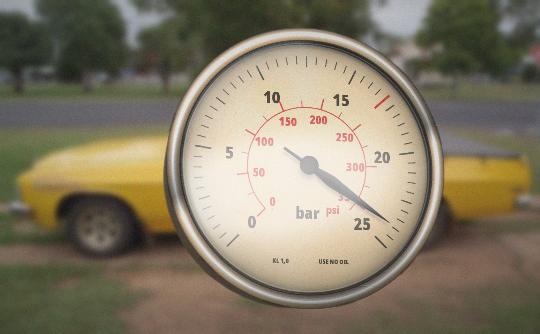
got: 24 bar
